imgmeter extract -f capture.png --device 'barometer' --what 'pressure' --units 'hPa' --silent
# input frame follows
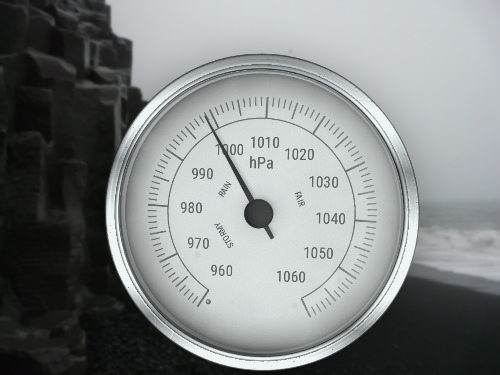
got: 999 hPa
